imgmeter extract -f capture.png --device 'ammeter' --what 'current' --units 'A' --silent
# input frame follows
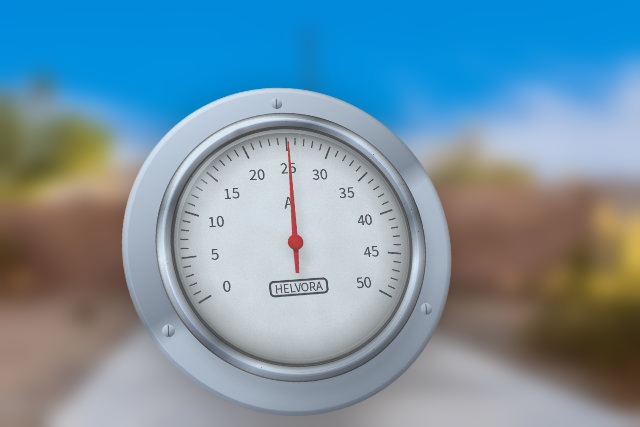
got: 25 A
